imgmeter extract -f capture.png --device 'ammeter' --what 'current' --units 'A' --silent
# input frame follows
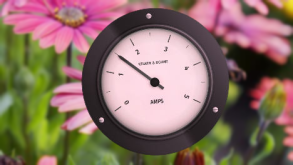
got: 1.5 A
